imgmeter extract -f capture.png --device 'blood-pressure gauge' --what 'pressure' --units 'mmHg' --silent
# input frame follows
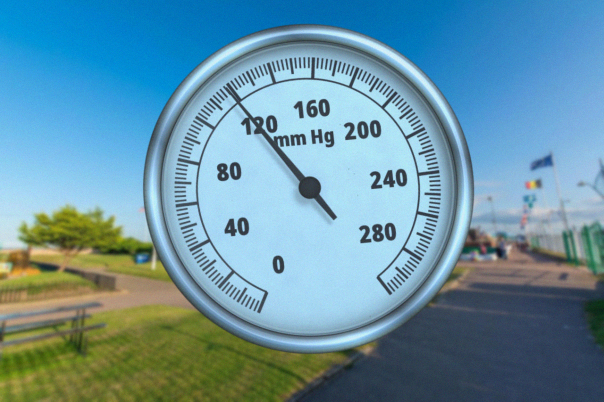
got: 118 mmHg
